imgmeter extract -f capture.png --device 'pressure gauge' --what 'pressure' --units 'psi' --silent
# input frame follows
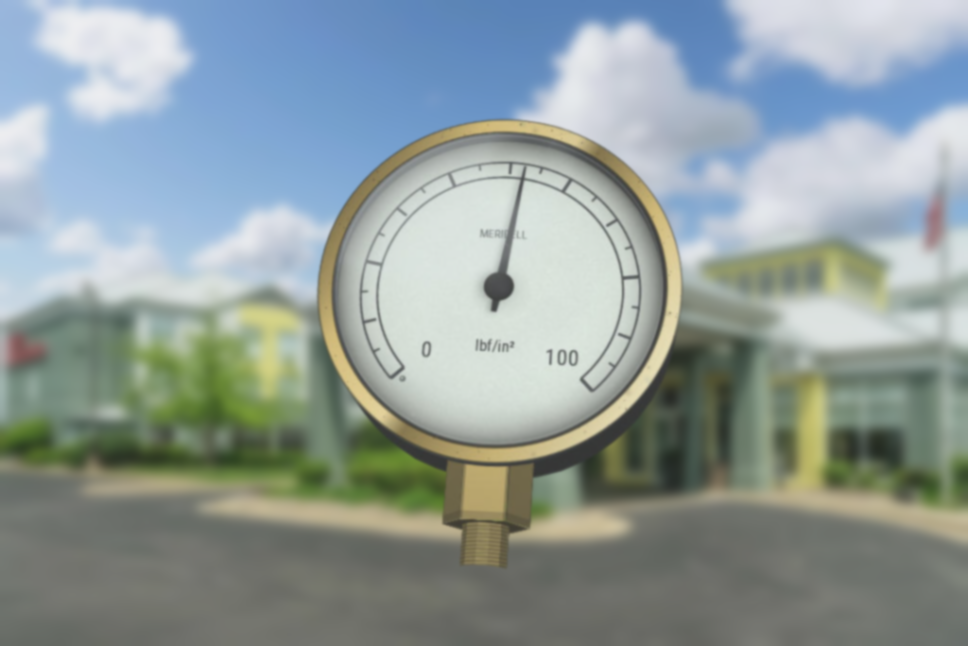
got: 52.5 psi
